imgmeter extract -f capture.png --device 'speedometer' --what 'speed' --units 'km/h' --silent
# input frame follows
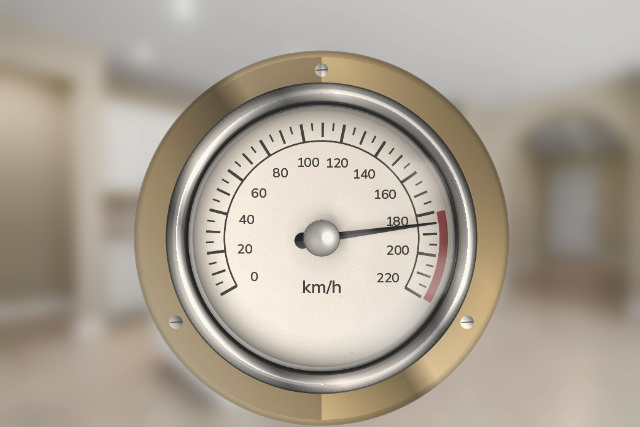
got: 185 km/h
